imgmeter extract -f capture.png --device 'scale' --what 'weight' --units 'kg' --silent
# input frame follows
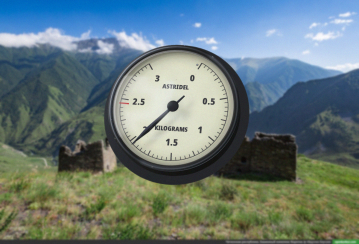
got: 1.95 kg
